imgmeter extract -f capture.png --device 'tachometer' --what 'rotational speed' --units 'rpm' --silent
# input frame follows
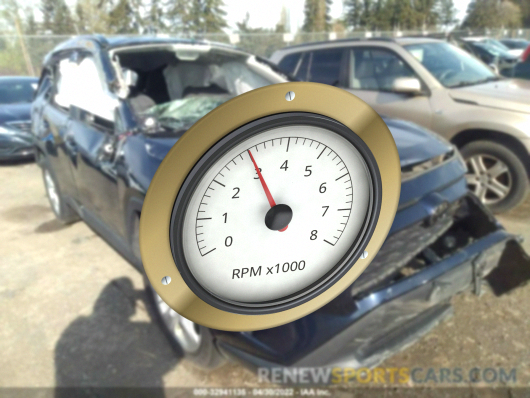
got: 3000 rpm
